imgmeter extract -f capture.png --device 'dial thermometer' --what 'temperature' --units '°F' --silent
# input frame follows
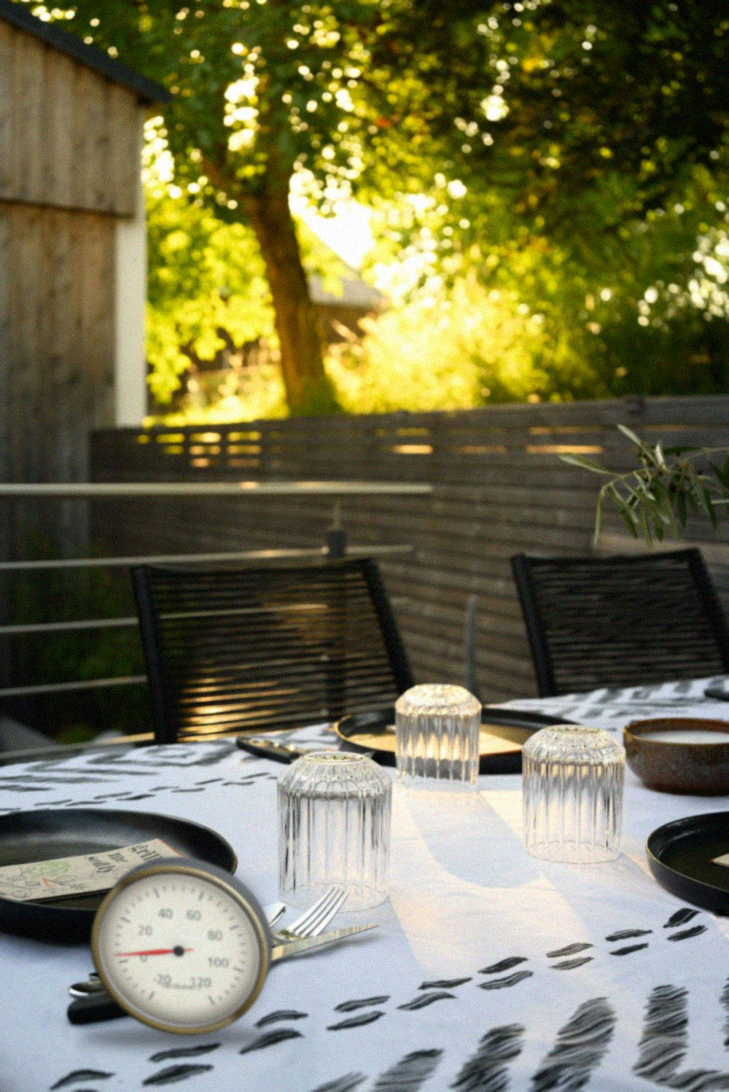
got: 4 °F
